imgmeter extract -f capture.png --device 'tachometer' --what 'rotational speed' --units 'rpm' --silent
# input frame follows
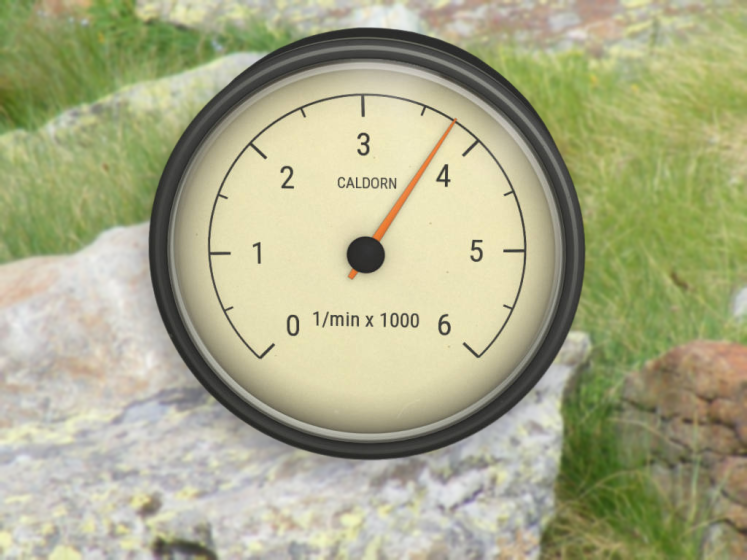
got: 3750 rpm
